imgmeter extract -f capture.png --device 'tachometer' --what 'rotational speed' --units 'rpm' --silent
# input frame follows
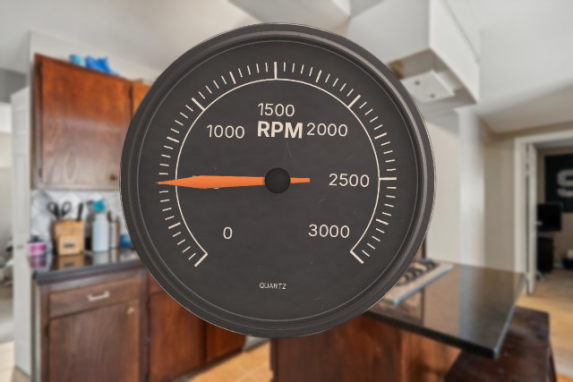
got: 500 rpm
